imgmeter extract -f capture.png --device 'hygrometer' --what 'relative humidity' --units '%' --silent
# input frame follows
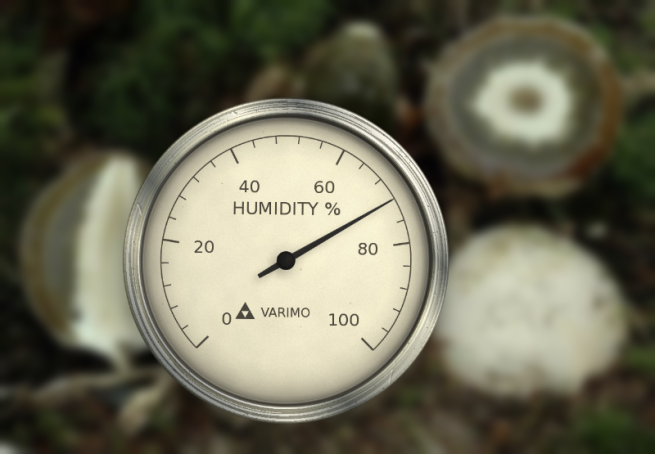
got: 72 %
